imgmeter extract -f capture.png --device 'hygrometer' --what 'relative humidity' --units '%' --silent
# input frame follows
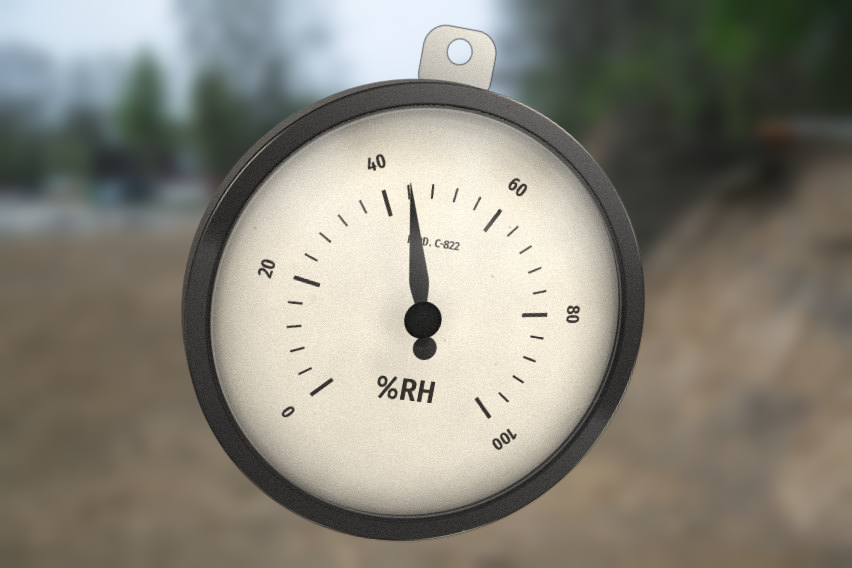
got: 44 %
